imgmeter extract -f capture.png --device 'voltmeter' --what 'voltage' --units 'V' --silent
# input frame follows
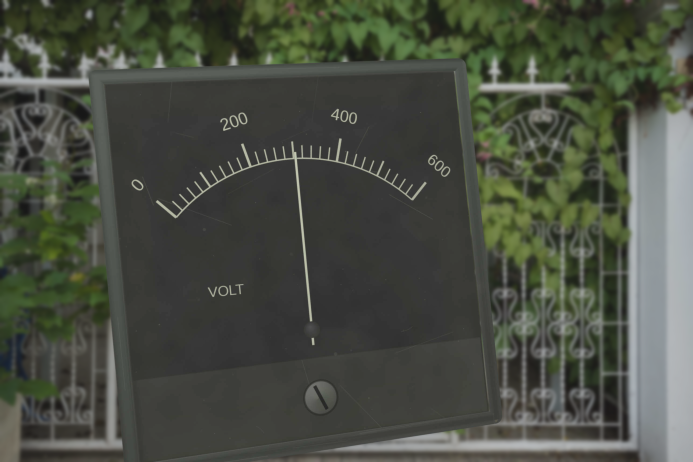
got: 300 V
